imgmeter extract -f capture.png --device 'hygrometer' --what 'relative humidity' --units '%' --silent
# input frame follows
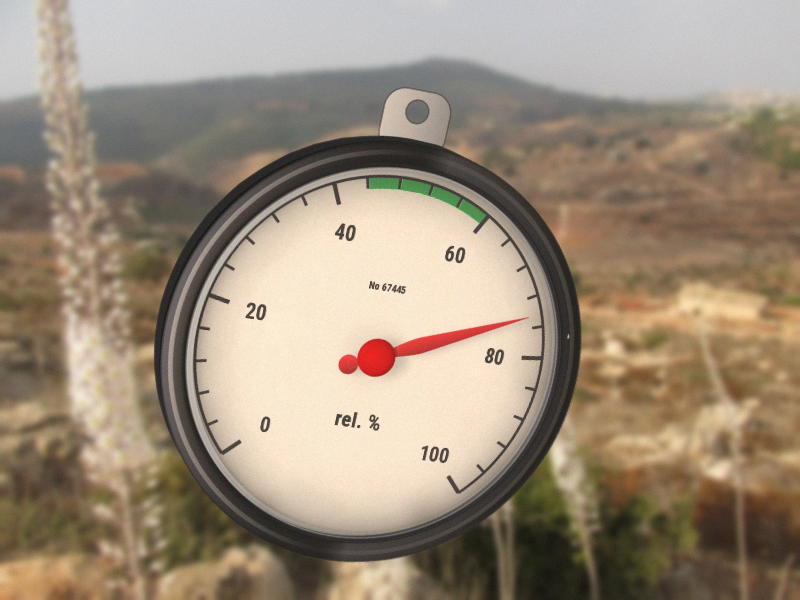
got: 74 %
